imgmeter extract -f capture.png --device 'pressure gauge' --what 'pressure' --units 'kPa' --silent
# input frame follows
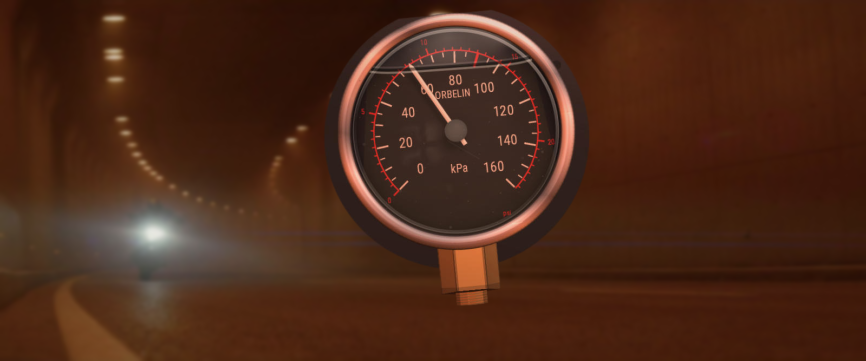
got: 60 kPa
